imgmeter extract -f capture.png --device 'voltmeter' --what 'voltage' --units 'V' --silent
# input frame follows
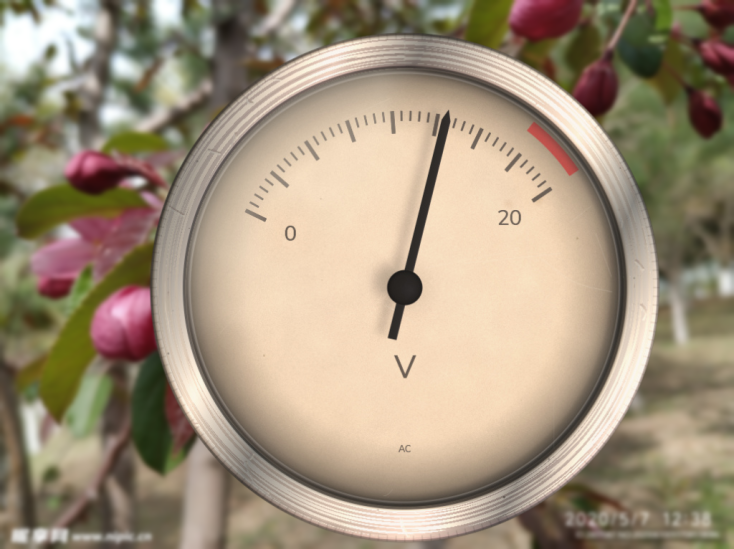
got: 13 V
